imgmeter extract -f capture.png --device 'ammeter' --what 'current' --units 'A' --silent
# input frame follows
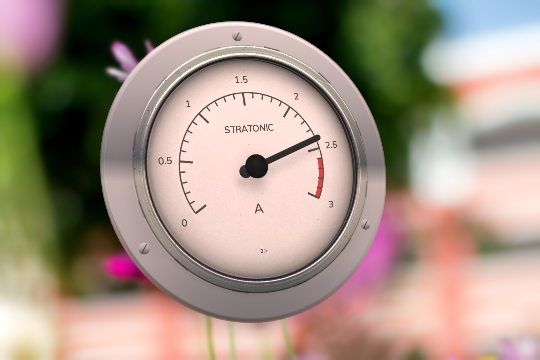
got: 2.4 A
